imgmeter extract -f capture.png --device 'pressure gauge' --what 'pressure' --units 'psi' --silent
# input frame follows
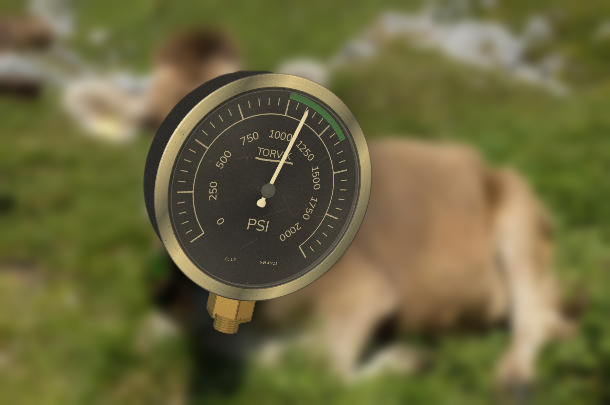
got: 1100 psi
